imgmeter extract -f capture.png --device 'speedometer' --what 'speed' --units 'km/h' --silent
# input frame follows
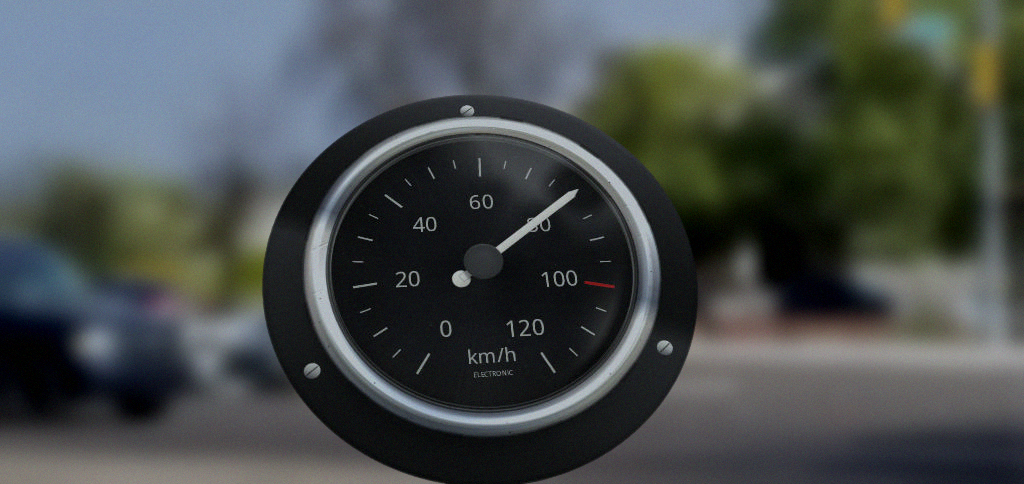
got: 80 km/h
